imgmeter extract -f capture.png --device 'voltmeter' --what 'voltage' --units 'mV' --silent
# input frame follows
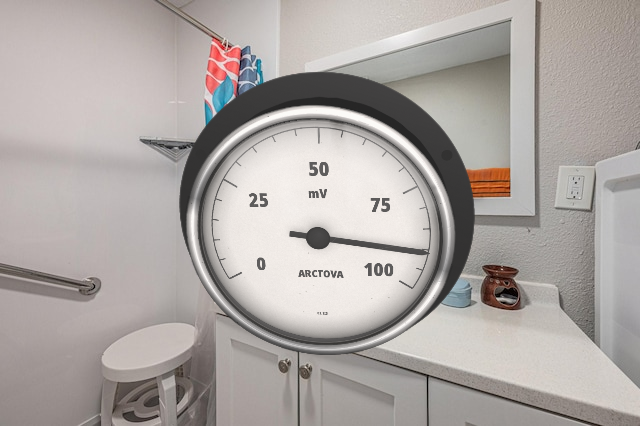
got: 90 mV
